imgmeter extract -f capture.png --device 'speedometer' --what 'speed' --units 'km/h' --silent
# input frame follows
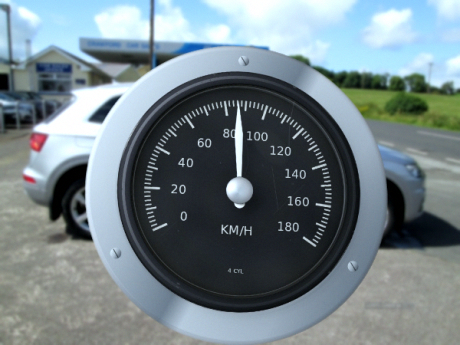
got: 86 km/h
